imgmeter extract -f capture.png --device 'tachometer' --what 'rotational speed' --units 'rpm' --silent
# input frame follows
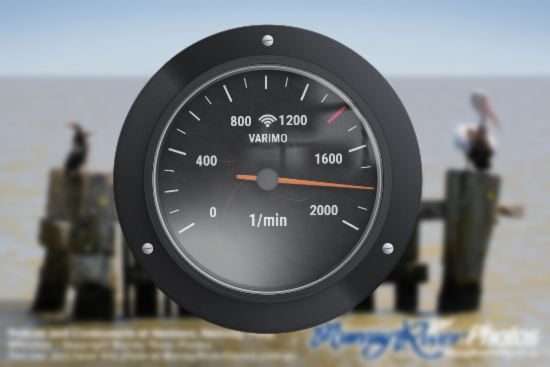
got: 1800 rpm
